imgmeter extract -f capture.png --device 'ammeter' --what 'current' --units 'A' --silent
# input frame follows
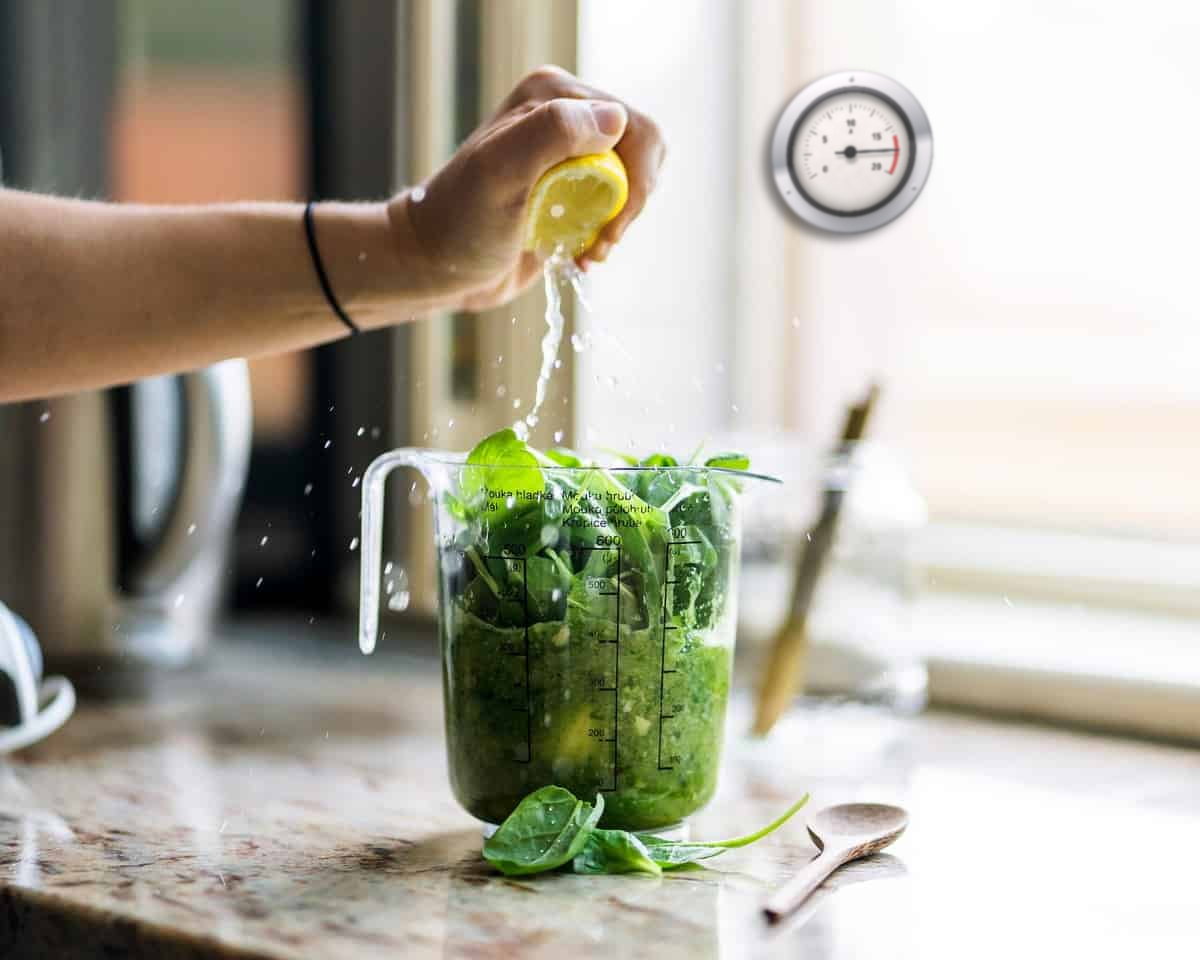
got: 17.5 A
